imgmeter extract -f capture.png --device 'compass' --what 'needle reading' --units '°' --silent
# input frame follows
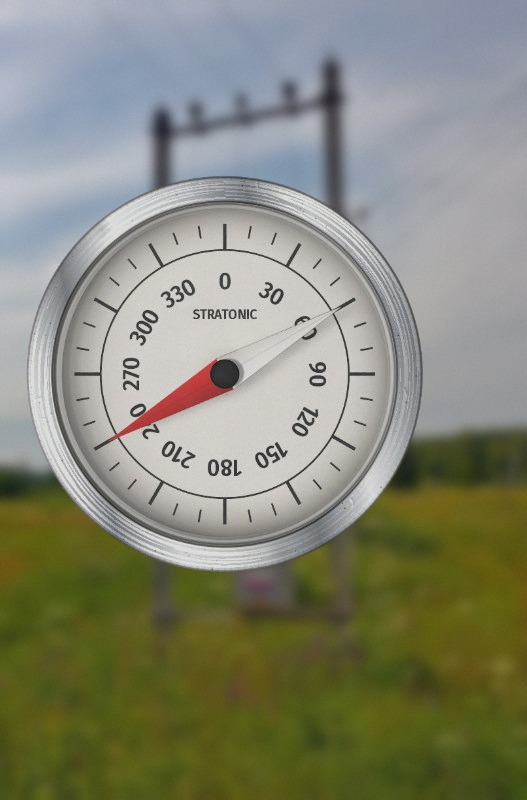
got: 240 °
